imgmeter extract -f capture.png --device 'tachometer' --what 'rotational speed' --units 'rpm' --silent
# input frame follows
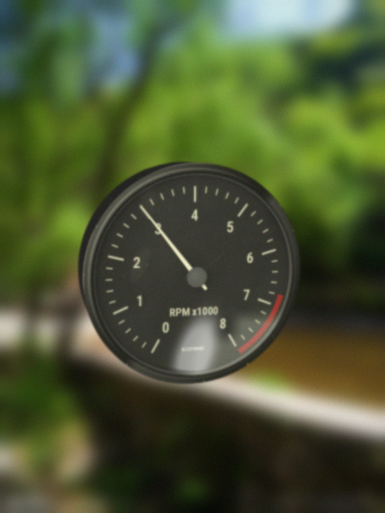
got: 3000 rpm
